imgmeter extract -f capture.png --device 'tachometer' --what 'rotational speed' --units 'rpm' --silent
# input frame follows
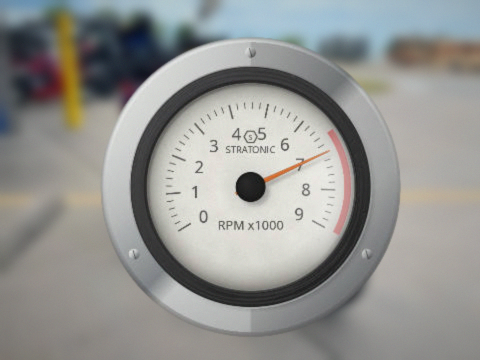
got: 7000 rpm
